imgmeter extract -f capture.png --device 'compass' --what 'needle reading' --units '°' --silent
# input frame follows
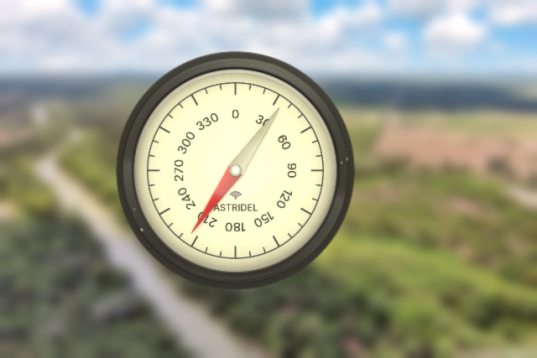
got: 215 °
